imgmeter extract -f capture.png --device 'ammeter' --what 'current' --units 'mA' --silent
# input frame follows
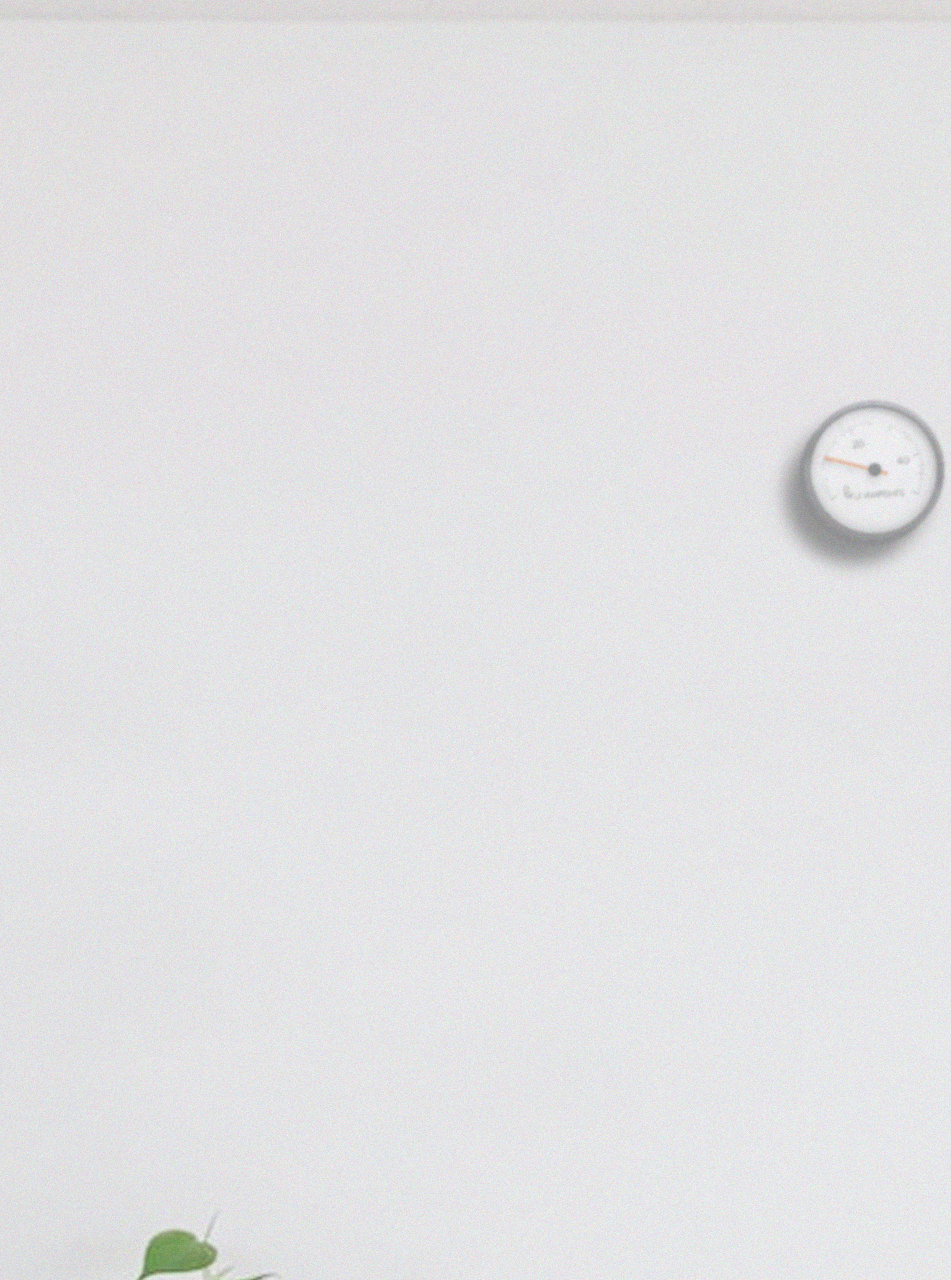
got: 10 mA
